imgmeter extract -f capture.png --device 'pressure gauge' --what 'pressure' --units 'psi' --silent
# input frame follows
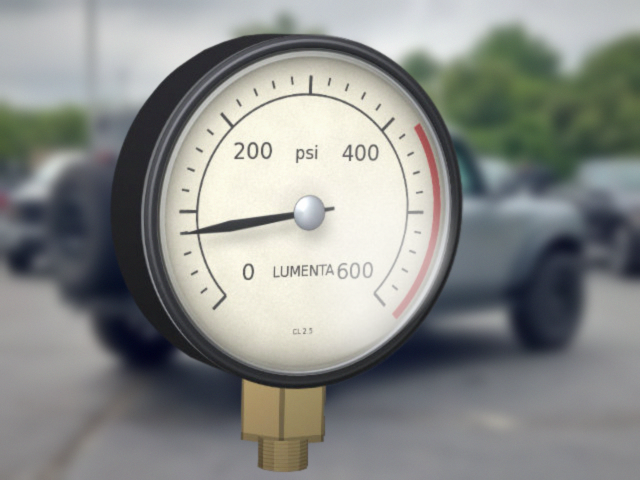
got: 80 psi
